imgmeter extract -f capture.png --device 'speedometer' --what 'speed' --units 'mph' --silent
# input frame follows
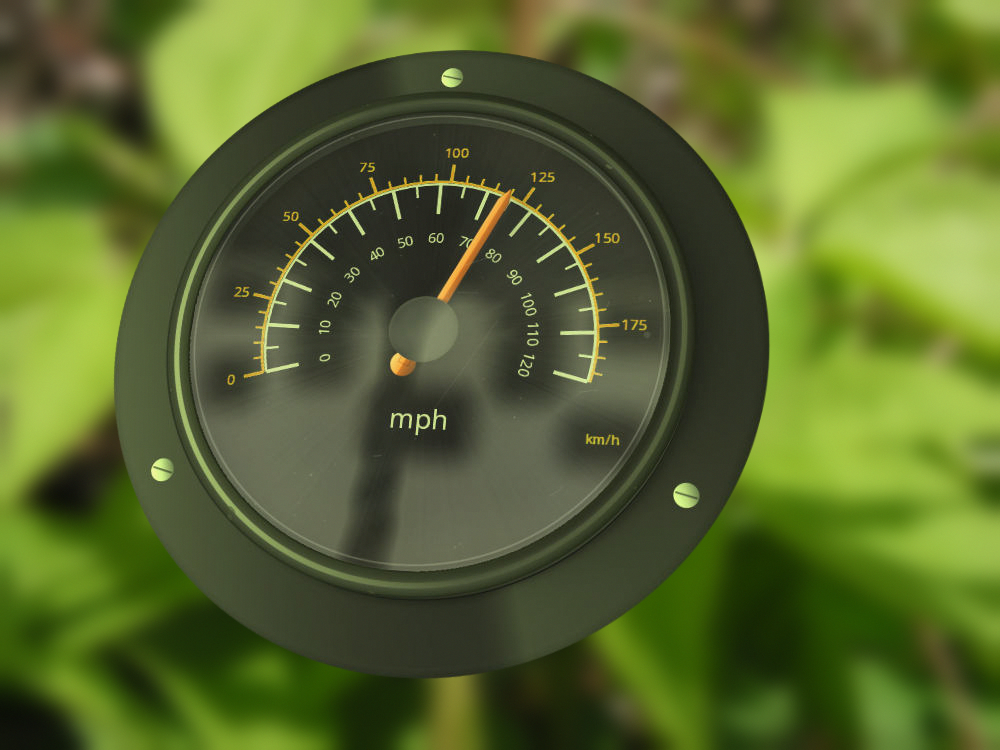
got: 75 mph
